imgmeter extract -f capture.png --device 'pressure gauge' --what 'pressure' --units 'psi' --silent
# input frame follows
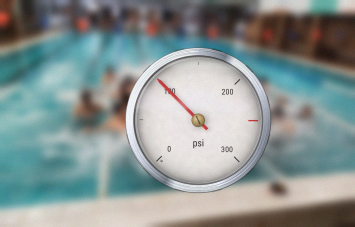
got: 100 psi
